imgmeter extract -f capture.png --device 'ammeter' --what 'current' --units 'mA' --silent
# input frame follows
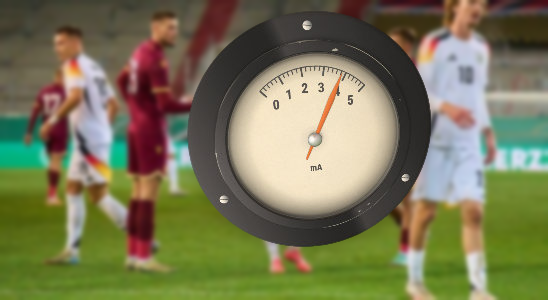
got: 3.8 mA
